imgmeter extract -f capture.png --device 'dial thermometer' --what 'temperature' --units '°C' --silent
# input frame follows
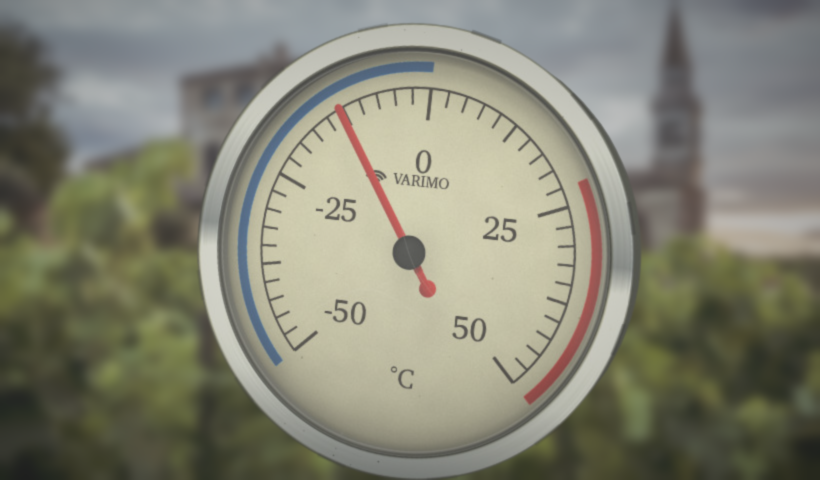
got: -12.5 °C
